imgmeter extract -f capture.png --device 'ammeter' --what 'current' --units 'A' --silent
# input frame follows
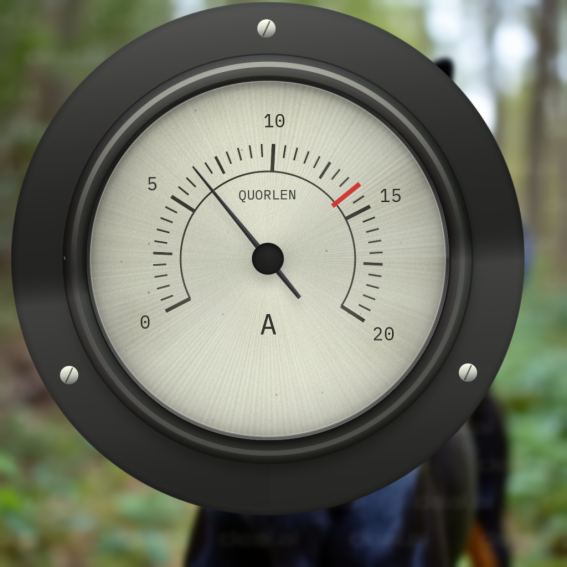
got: 6.5 A
